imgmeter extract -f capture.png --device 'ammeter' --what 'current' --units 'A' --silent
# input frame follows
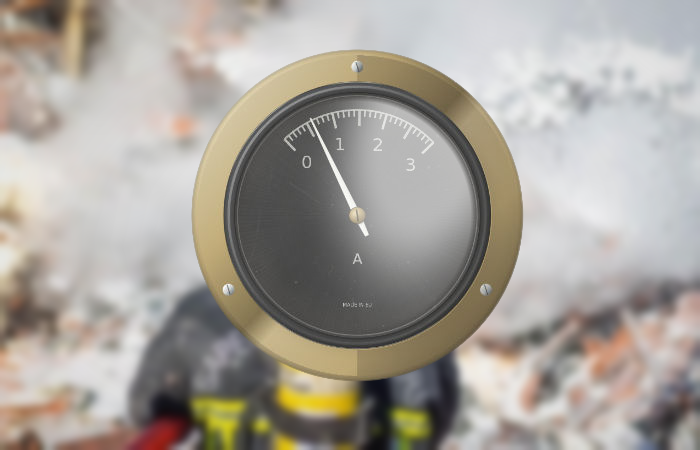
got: 0.6 A
